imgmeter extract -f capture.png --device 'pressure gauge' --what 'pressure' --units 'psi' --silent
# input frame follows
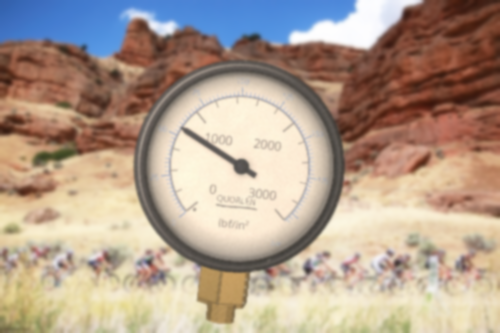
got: 800 psi
